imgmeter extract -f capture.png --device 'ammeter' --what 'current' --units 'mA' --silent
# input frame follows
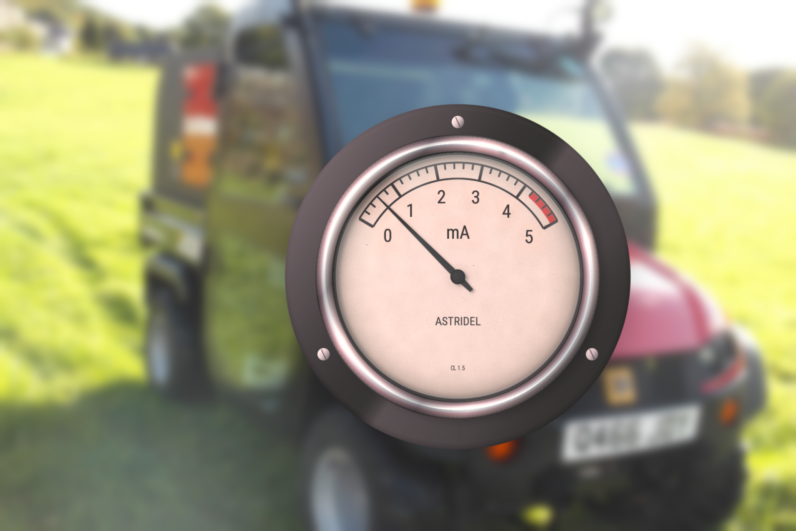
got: 0.6 mA
